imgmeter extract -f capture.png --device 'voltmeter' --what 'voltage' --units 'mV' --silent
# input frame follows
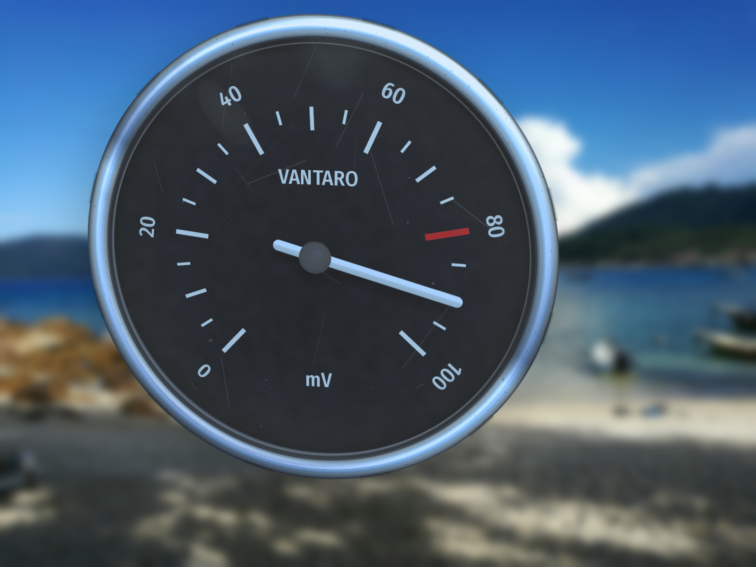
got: 90 mV
